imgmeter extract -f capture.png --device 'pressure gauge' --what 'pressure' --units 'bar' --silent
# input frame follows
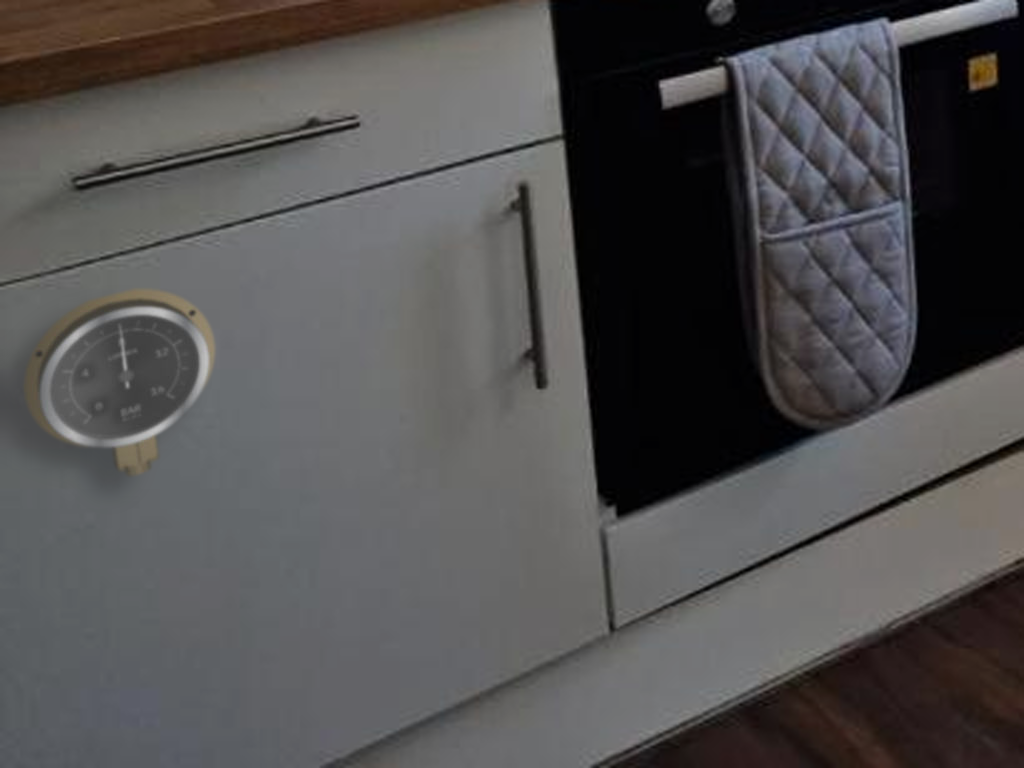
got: 8 bar
